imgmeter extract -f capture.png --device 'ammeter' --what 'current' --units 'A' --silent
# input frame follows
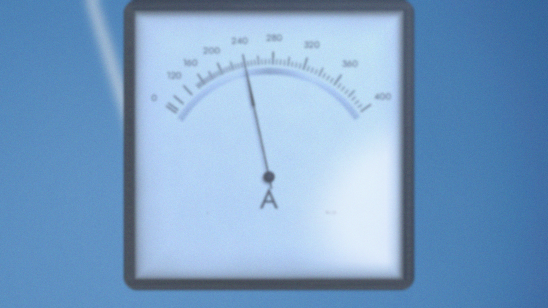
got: 240 A
